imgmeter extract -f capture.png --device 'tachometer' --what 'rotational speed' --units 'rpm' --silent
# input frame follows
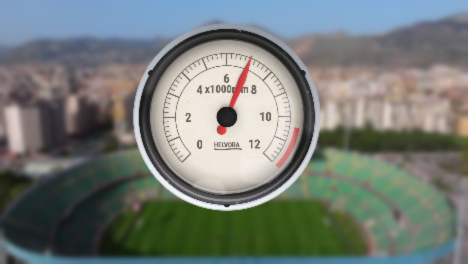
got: 7000 rpm
